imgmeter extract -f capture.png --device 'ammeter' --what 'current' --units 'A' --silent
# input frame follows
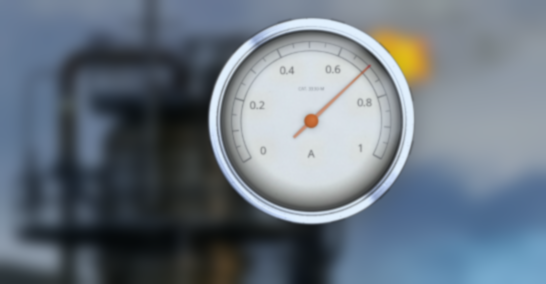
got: 0.7 A
